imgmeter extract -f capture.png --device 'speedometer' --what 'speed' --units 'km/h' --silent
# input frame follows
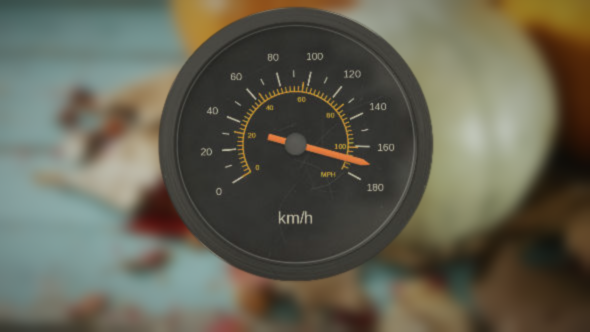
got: 170 km/h
